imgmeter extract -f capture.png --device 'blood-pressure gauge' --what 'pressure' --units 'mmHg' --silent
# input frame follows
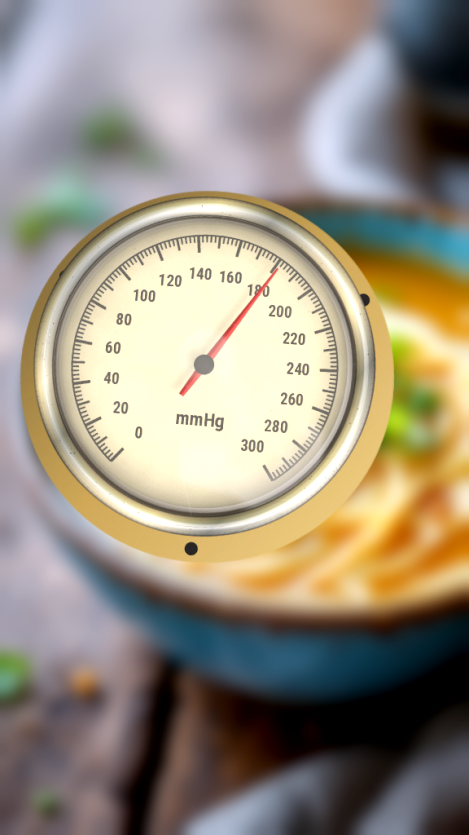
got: 182 mmHg
